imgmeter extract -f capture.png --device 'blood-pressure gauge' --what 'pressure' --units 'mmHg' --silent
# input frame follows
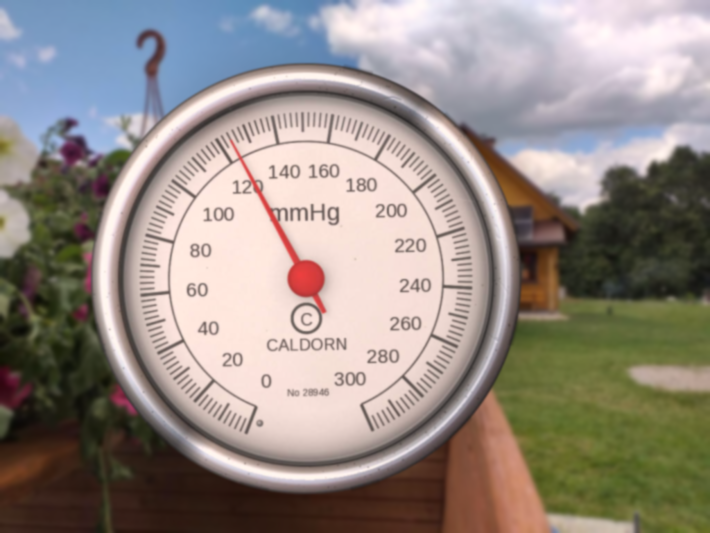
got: 124 mmHg
